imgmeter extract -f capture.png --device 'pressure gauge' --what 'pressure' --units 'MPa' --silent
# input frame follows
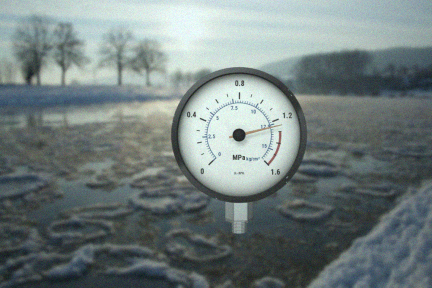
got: 1.25 MPa
